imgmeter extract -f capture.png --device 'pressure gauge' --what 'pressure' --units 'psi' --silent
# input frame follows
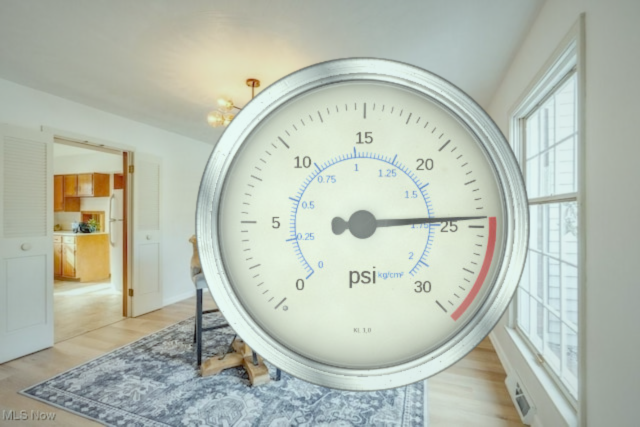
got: 24.5 psi
